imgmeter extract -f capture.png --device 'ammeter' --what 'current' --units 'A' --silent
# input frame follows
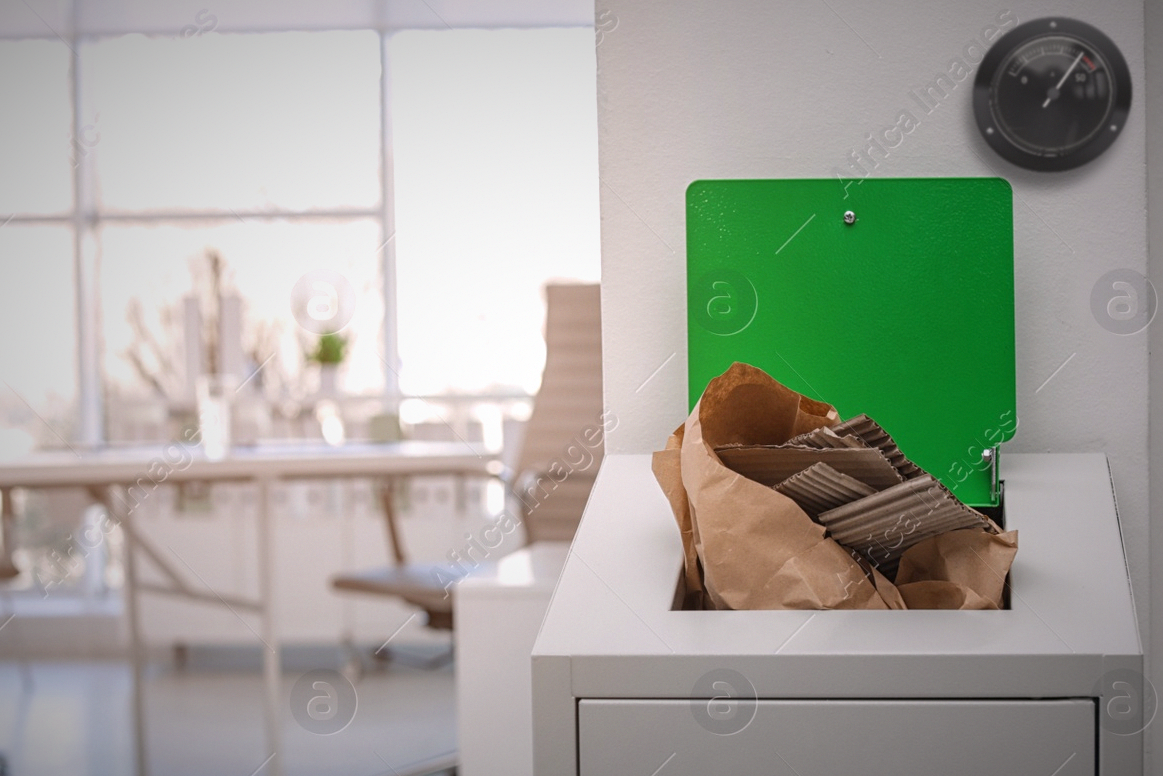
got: 40 A
